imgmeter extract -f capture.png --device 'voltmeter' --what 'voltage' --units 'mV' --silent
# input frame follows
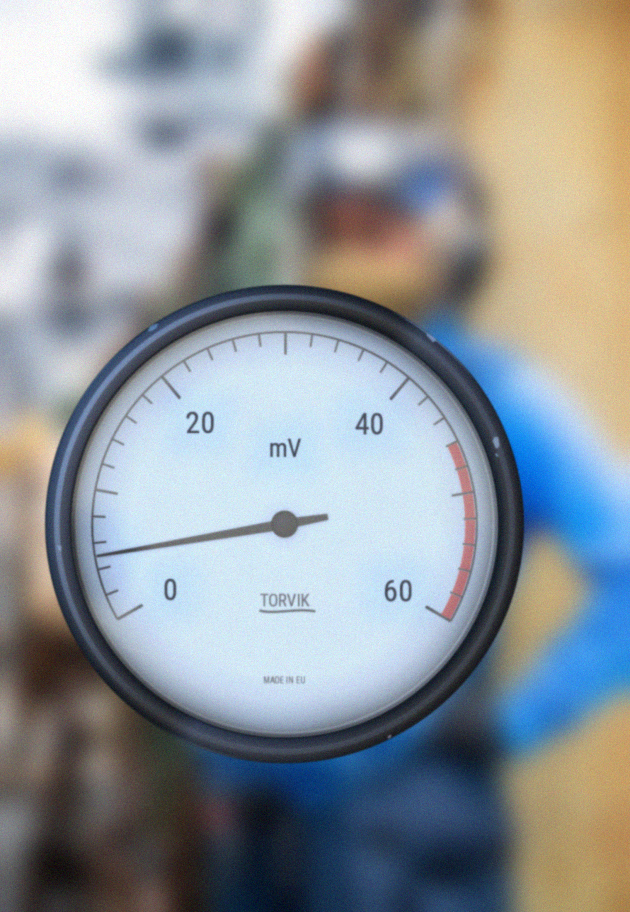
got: 5 mV
